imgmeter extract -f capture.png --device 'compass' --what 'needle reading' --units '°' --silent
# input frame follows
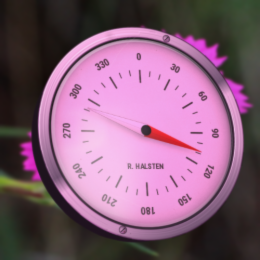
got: 110 °
